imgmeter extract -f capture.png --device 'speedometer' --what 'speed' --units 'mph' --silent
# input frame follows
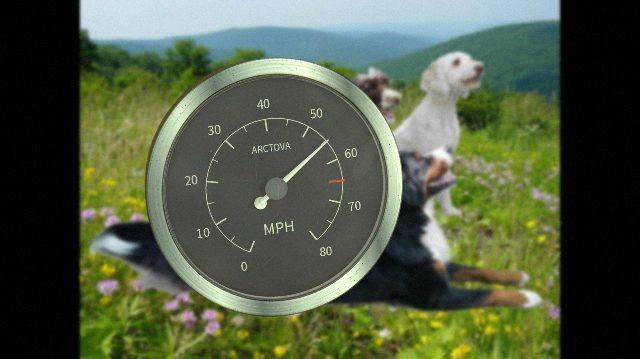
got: 55 mph
